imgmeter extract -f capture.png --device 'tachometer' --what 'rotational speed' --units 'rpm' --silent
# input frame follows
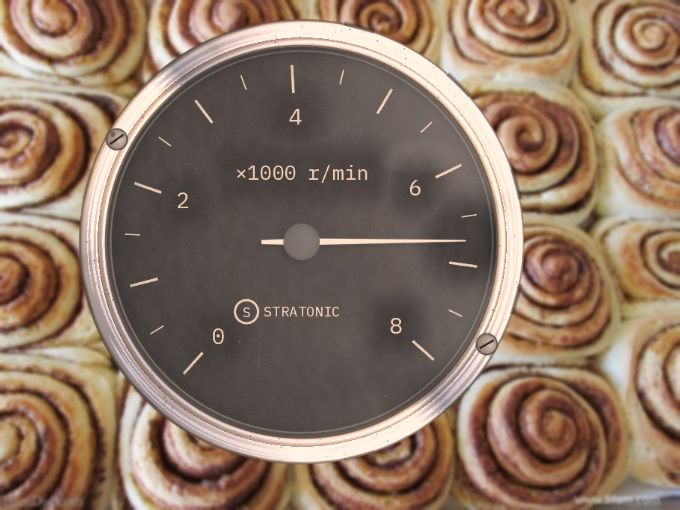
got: 6750 rpm
